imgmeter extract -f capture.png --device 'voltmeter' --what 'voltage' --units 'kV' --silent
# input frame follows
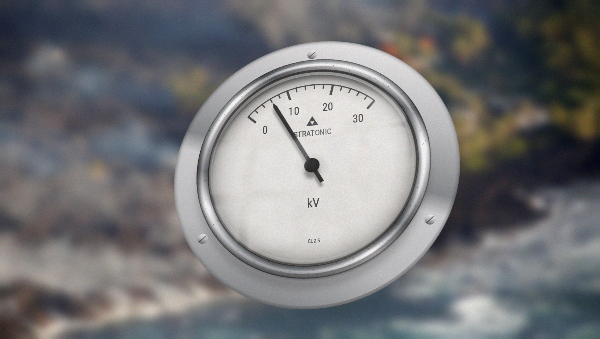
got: 6 kV
